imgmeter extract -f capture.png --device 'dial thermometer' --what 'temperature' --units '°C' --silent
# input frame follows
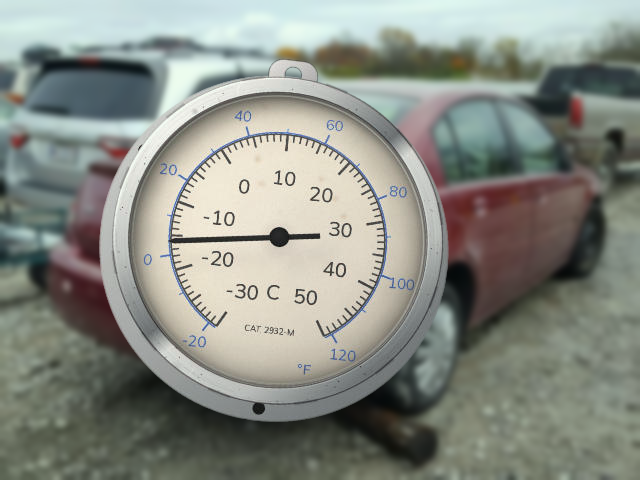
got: -16 °C
